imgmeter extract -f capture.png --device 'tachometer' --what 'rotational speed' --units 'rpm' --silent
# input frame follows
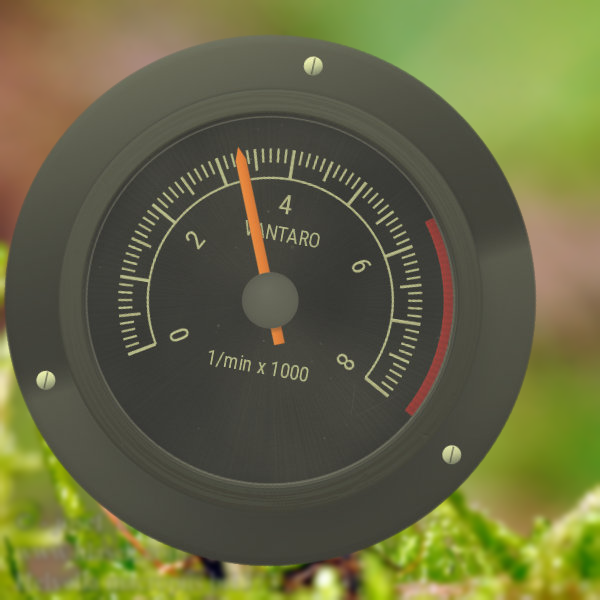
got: 3300 rpm
